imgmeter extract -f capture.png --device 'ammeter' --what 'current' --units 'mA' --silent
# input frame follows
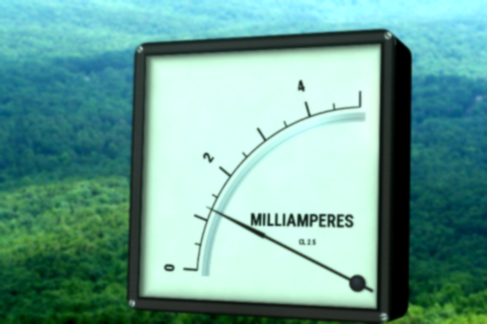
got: 1.25 mA
